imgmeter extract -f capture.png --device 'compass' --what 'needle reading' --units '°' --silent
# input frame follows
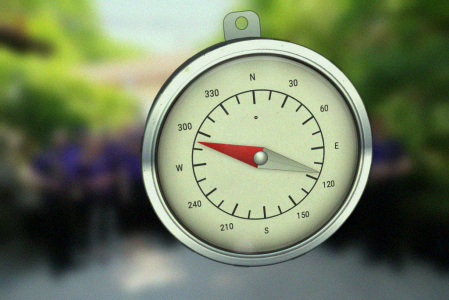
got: 292.5 °
